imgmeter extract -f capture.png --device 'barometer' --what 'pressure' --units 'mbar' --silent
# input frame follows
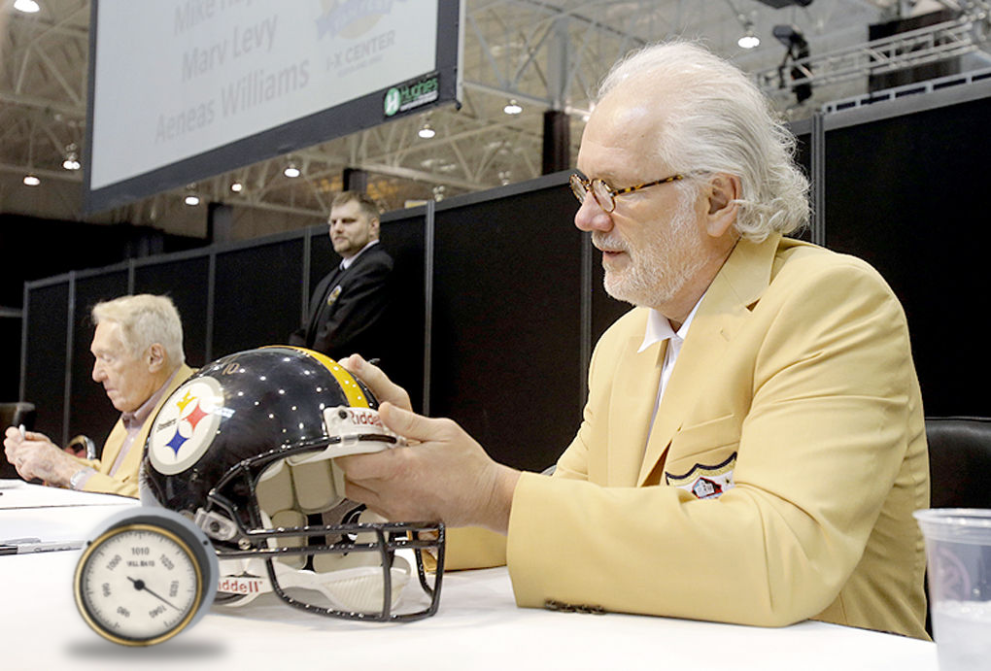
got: 1035 mbar
